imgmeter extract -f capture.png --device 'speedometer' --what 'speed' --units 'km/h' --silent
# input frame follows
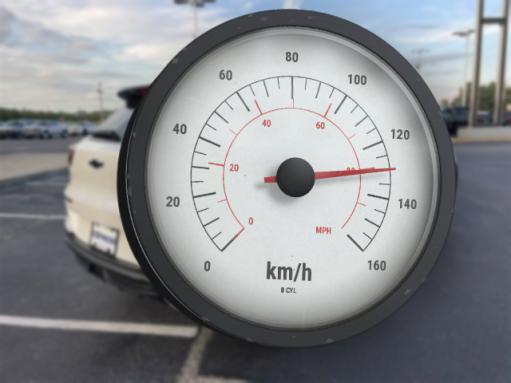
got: 130 km/h
